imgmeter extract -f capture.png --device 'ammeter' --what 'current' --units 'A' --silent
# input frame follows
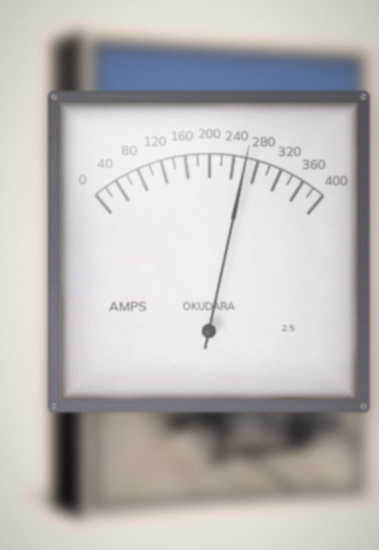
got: 260 A
